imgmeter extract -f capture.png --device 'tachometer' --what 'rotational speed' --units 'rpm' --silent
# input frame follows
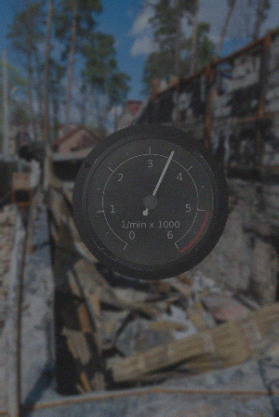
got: 3500 rpm
